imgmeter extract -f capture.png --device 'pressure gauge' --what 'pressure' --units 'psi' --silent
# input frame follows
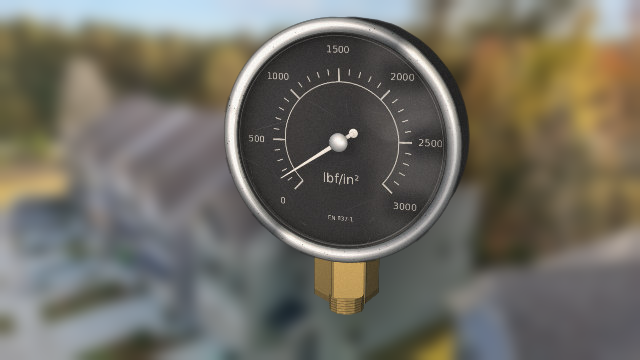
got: 150 psi
